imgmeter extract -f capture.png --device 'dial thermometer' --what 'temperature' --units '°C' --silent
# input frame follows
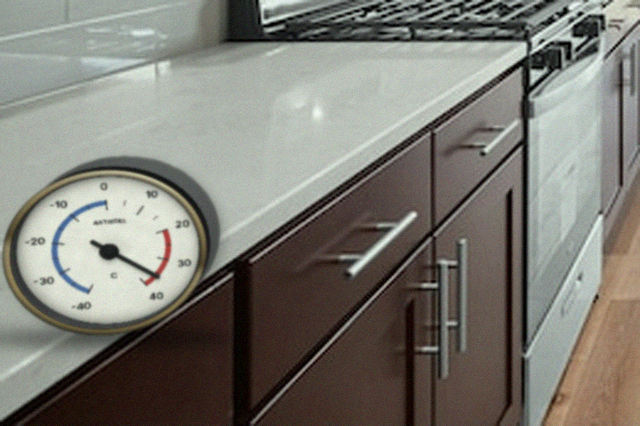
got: 35 °C
